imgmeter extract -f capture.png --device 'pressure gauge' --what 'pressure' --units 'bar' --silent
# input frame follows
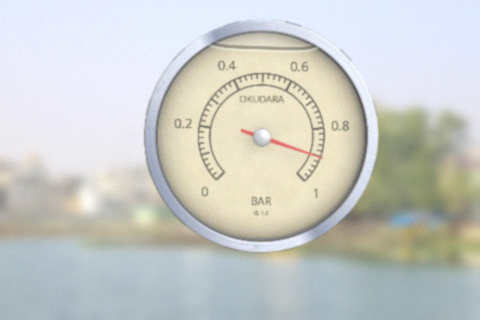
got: 0.9 bar
